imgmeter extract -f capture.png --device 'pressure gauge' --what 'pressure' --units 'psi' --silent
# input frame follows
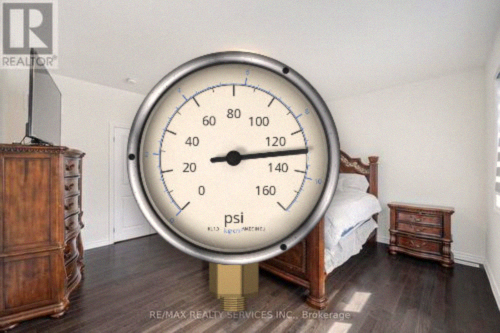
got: 130 psi
